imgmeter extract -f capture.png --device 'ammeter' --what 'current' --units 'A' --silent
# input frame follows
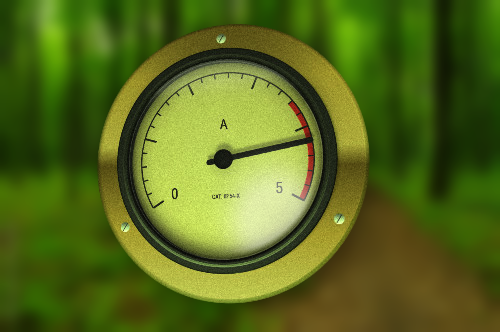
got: 4.2 A
